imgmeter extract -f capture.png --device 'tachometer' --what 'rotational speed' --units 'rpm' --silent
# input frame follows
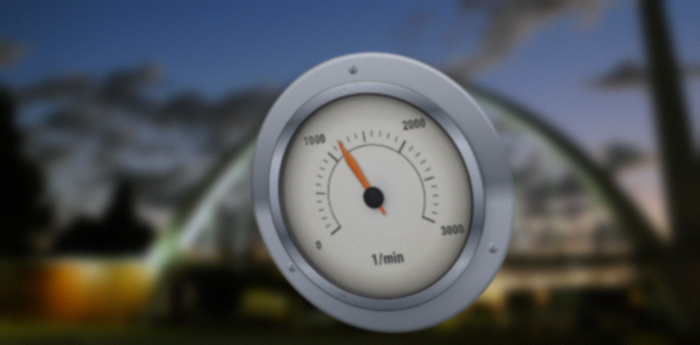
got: 1200 rpm
